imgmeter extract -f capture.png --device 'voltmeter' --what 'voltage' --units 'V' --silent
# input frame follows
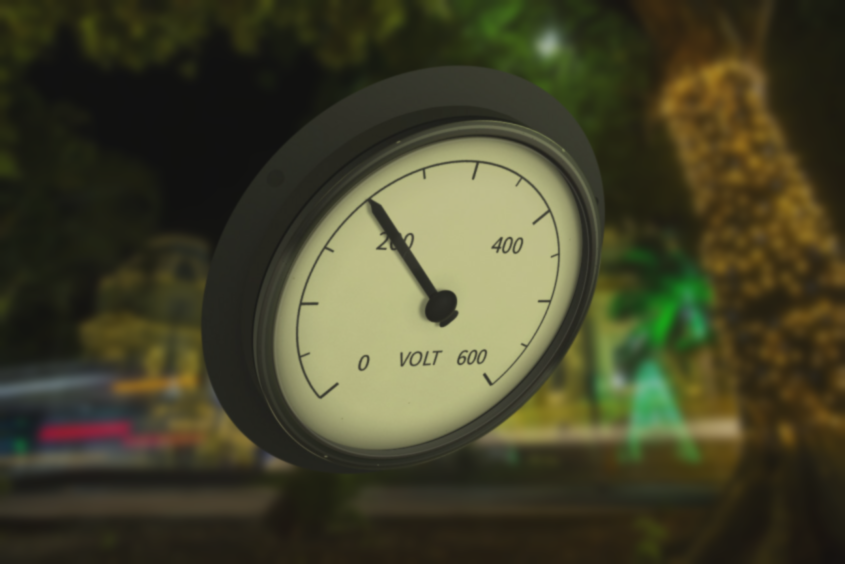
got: 200 V
